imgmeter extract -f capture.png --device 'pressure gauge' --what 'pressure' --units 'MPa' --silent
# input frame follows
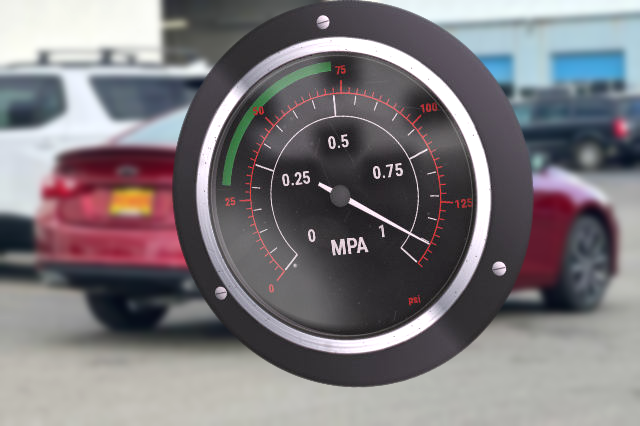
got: 0.95 MPa
